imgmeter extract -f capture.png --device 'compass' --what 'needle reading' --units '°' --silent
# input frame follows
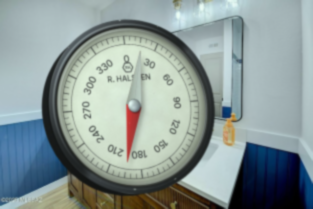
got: 195 °
